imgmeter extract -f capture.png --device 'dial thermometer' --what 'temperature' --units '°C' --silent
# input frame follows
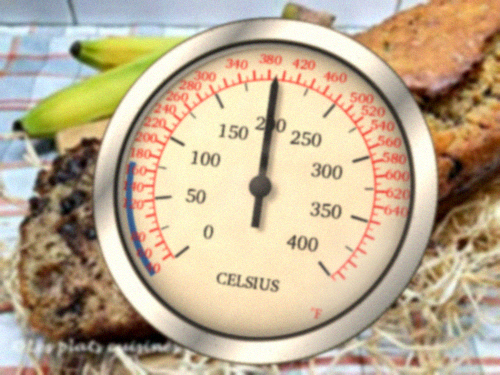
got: 200 °C
